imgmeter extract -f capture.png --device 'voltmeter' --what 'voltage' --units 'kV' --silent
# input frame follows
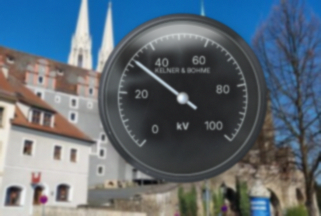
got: 32 kV
